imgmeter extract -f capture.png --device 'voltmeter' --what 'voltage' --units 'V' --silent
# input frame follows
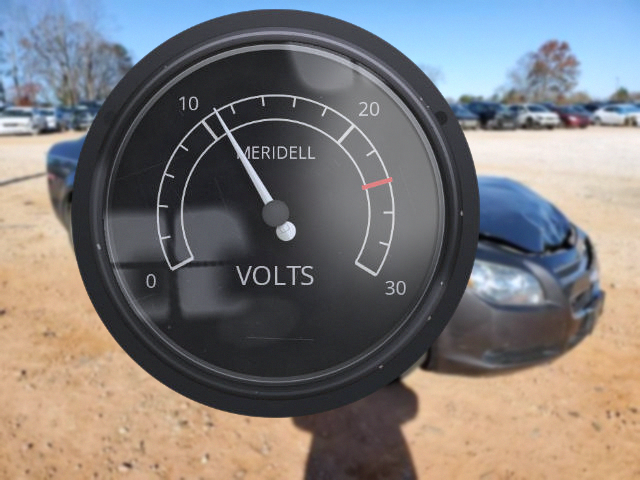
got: 11 V
